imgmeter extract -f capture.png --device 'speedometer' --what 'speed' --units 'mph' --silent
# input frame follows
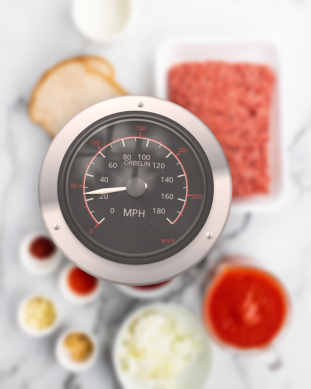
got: 25 mph
